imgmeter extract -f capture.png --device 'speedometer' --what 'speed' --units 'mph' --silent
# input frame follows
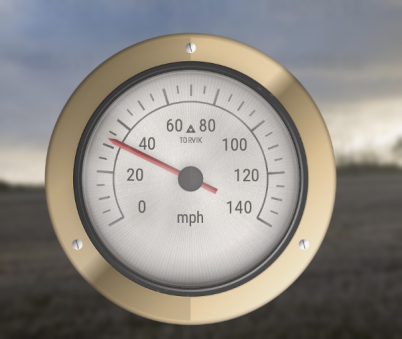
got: 32.5 mph
